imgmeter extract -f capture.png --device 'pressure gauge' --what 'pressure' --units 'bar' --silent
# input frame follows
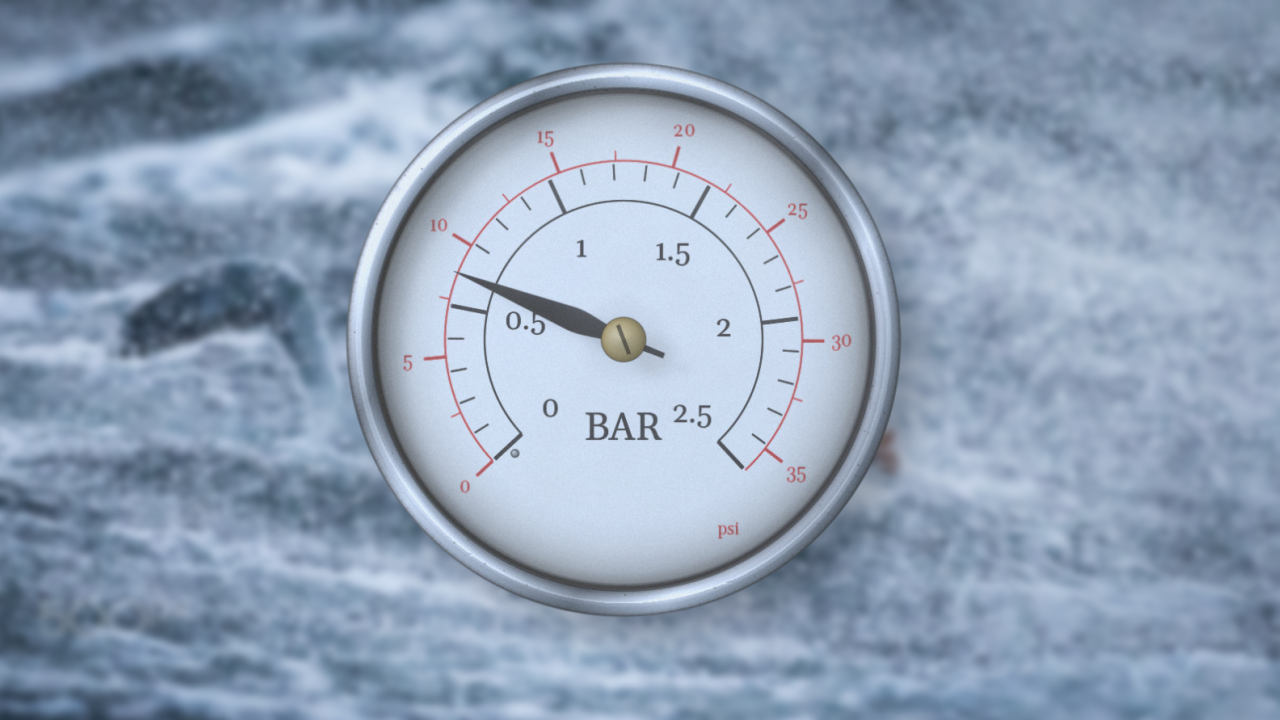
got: 0.6 bar
